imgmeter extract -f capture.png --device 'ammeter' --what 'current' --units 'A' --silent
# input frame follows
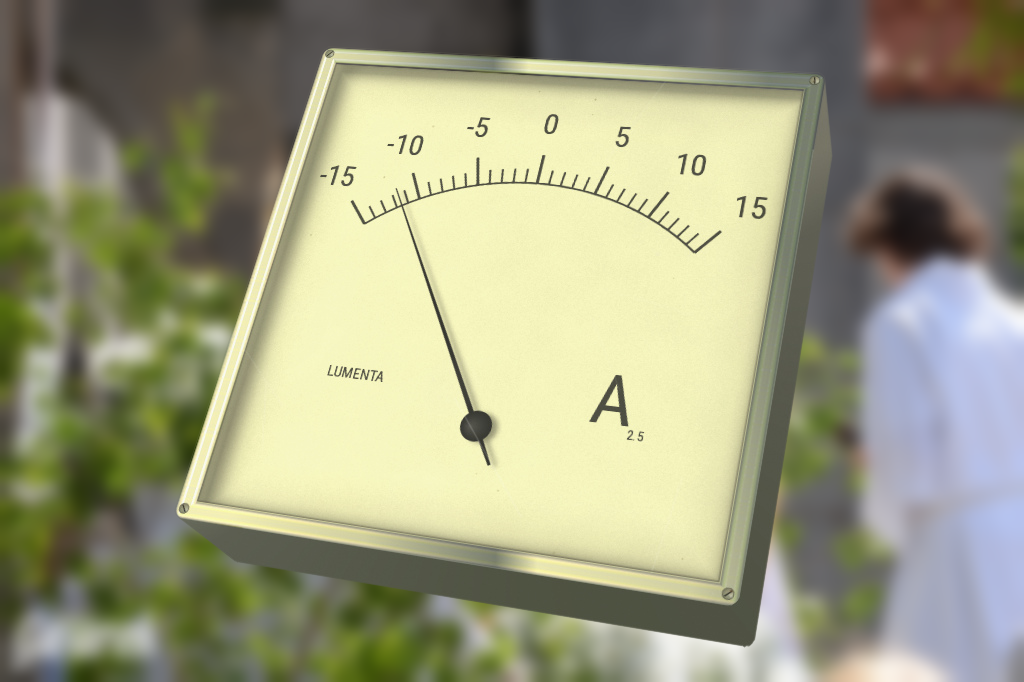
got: -11.5 A
